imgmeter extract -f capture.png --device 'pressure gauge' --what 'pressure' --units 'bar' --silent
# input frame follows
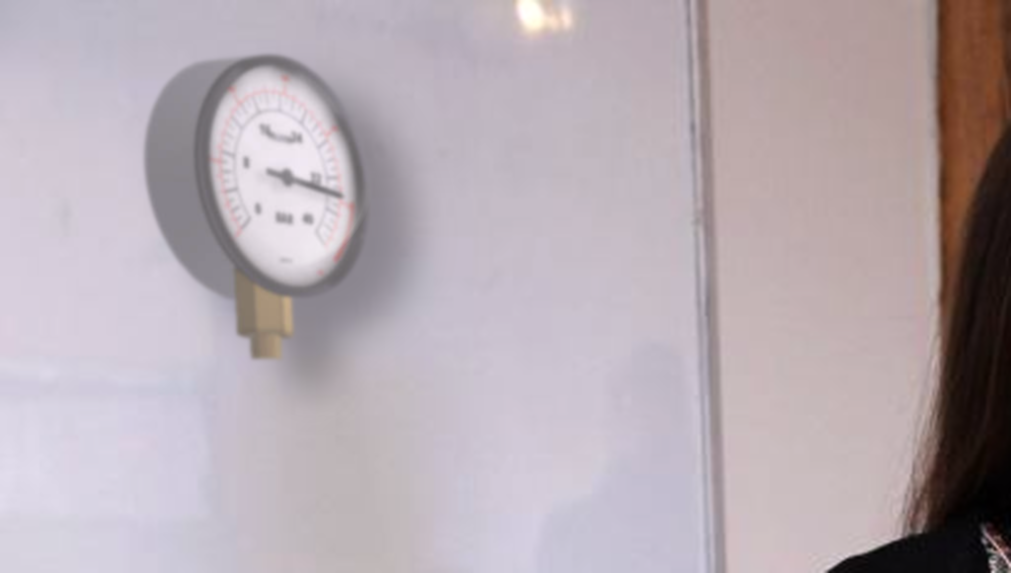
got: 34 bar
